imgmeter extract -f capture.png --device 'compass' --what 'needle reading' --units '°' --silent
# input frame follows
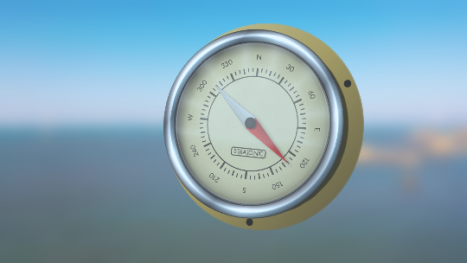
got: 130 °
